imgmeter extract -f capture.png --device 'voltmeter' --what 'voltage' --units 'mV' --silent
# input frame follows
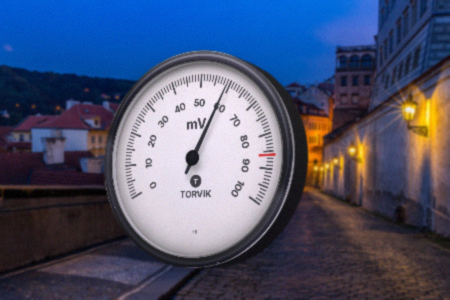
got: 60 mV
